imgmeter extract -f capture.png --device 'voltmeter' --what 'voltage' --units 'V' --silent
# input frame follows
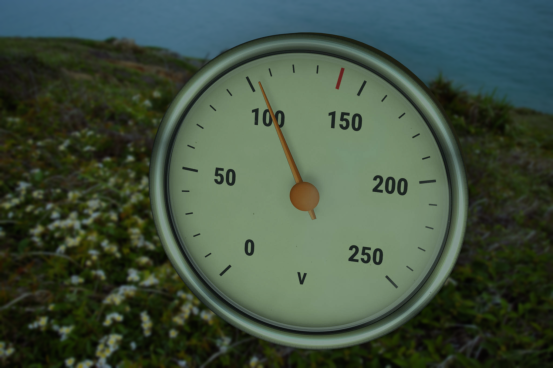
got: 105 V
